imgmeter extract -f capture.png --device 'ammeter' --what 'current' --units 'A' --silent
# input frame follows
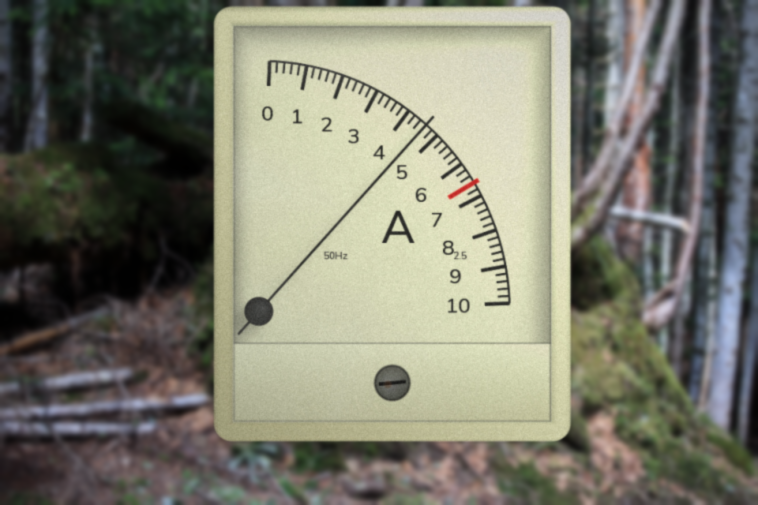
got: 4.6 A
